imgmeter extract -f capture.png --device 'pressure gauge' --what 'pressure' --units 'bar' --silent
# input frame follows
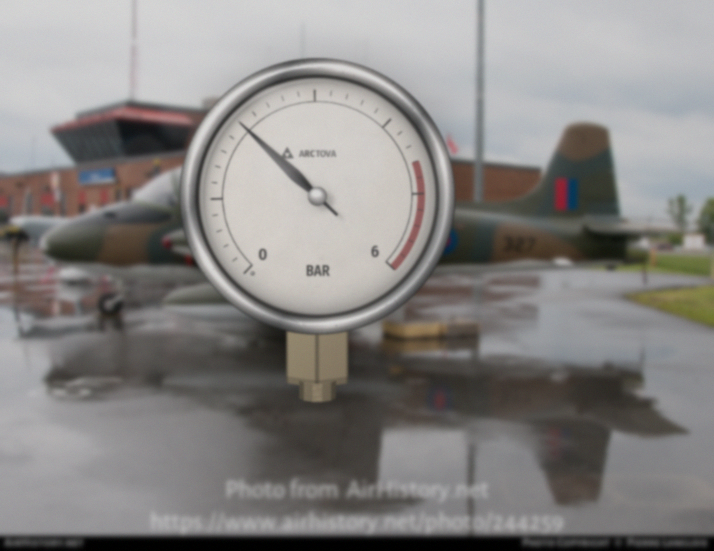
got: 2 bar
